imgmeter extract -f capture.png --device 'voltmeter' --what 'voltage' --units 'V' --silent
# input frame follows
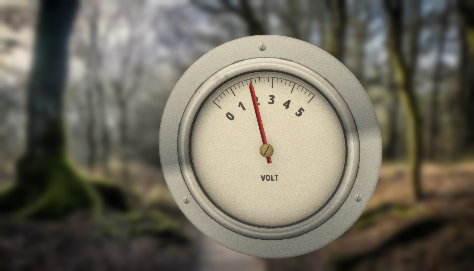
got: 2 V
